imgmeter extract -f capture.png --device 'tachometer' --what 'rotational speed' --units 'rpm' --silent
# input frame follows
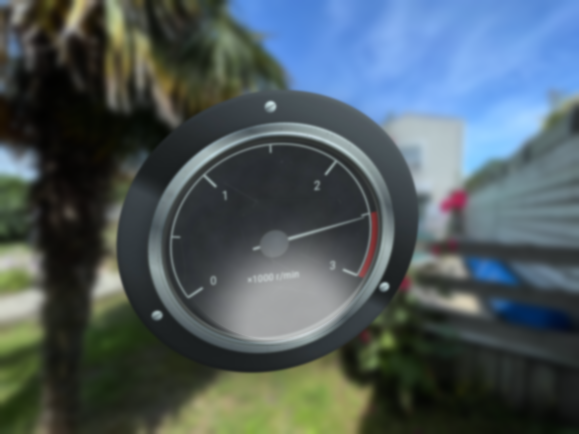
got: 2500 rpm
